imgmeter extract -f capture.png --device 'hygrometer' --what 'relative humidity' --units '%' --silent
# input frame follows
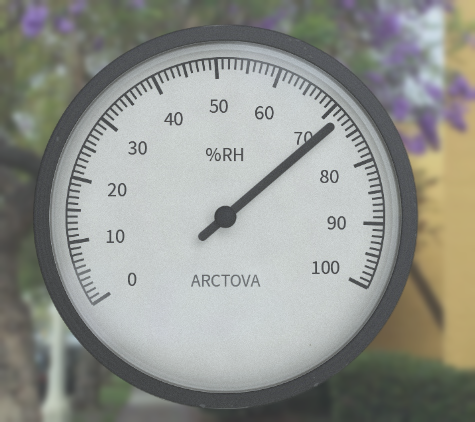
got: 72 %
